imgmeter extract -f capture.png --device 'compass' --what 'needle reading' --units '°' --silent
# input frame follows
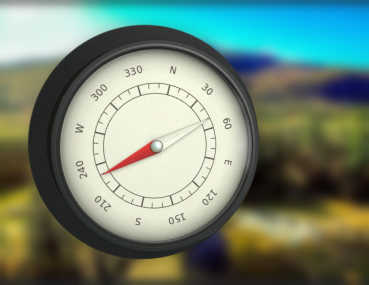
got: 230 °
